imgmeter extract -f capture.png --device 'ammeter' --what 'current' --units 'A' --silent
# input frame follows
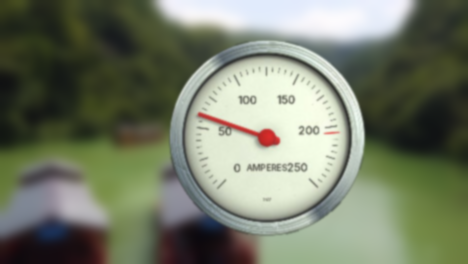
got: 60 A
